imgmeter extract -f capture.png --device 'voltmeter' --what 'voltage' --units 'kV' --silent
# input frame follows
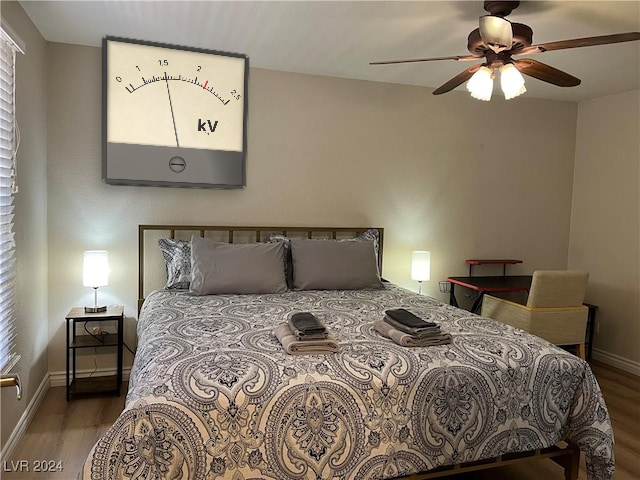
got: 1.5 kV
